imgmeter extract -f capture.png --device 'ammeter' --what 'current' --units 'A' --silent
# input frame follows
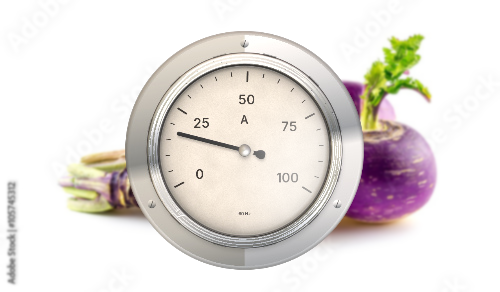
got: 17.5 A
